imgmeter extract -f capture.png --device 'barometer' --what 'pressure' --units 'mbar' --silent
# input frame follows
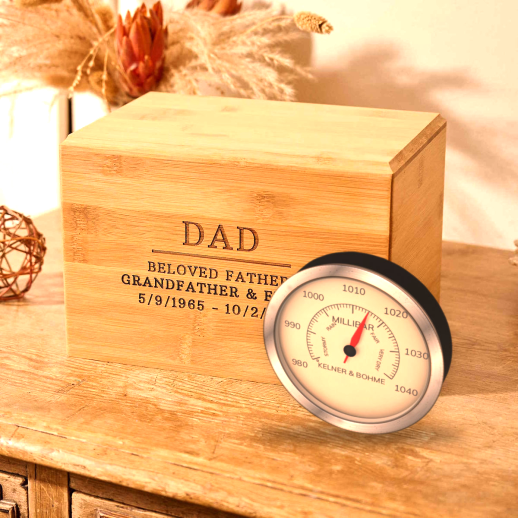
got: 1015 mbar
